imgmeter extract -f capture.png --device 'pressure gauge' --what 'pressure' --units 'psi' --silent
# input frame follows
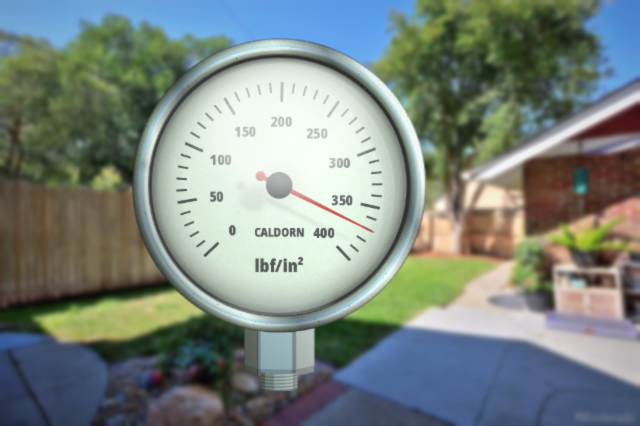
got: 370 psi
